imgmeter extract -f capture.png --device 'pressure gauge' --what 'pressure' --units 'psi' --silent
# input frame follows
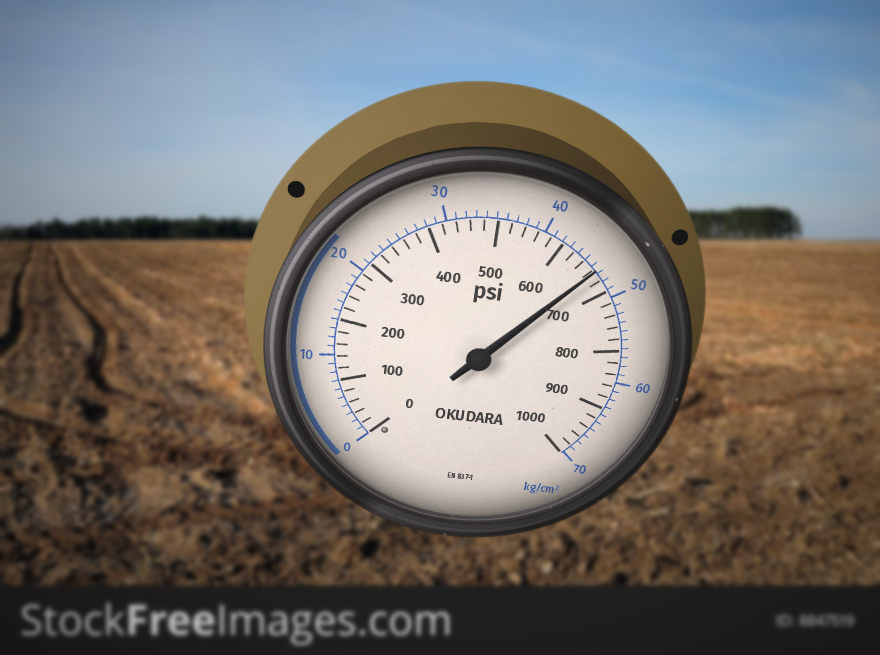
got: 660 psi
